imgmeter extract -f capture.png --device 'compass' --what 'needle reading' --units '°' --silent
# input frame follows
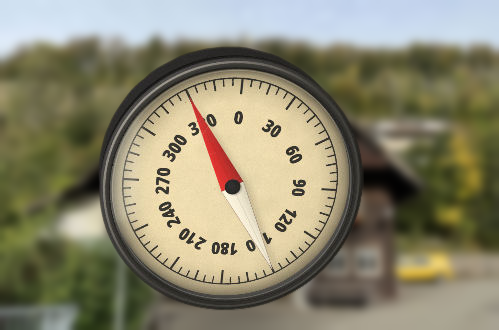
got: 330 °
